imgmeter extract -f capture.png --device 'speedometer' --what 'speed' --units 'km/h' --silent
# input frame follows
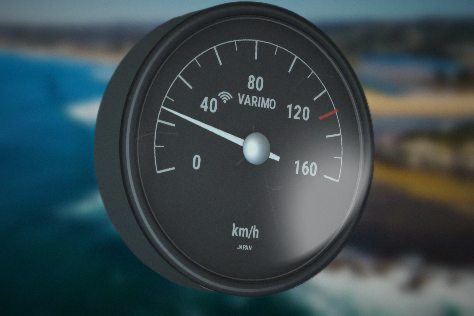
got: 25 km/h
